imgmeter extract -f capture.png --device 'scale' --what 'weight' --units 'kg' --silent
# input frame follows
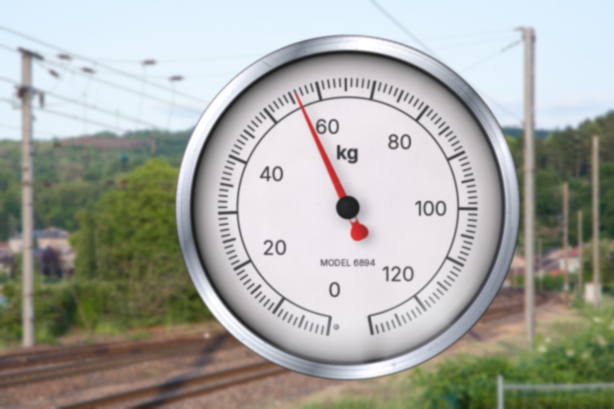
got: 56 kg
